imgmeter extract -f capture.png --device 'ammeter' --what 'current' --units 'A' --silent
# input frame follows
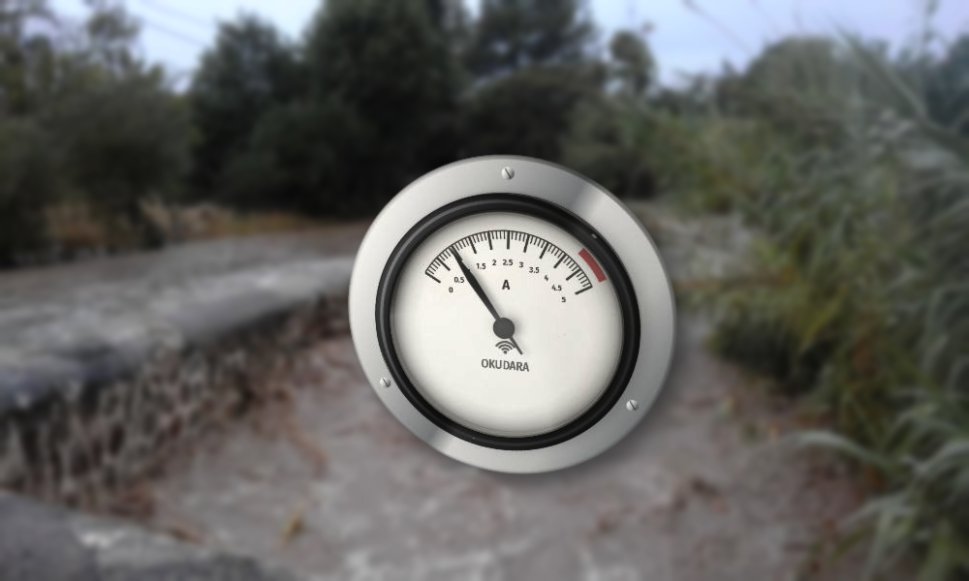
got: 1 A
